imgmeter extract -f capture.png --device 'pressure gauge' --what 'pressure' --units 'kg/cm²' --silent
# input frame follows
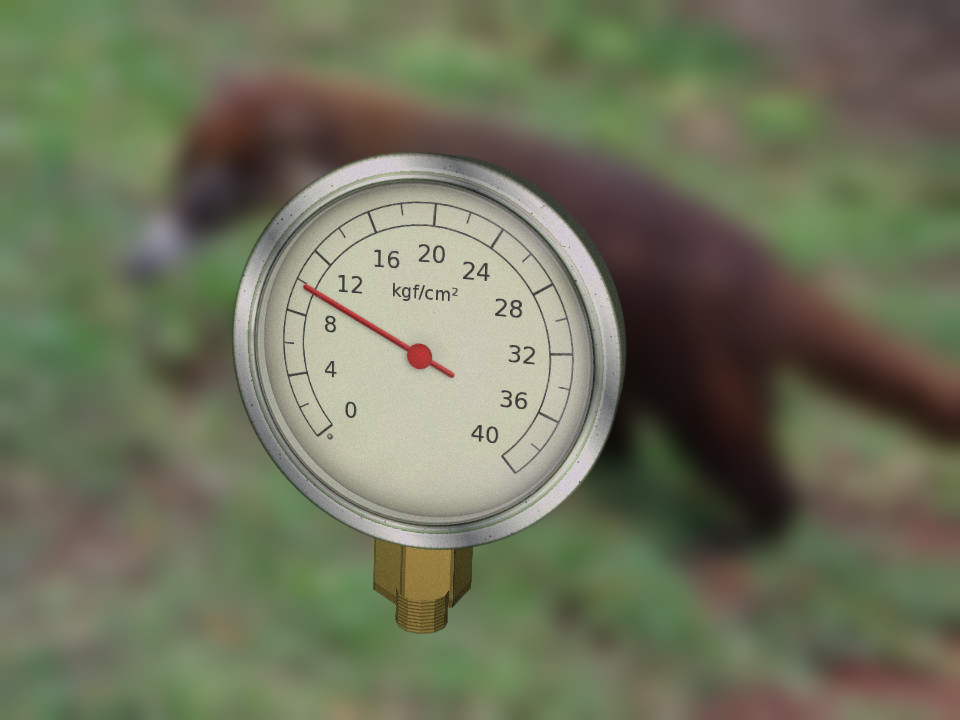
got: 10 kg/cm²
